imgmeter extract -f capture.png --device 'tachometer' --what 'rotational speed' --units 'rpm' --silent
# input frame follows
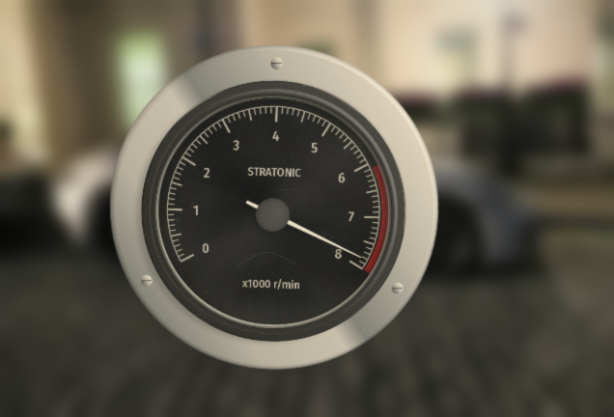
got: 7800 rpm
